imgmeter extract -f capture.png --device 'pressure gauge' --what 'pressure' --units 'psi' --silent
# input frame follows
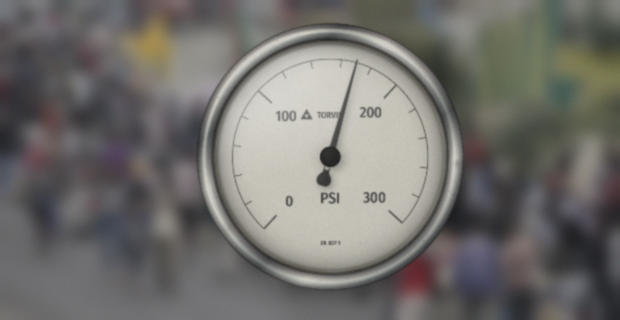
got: 170 psi
